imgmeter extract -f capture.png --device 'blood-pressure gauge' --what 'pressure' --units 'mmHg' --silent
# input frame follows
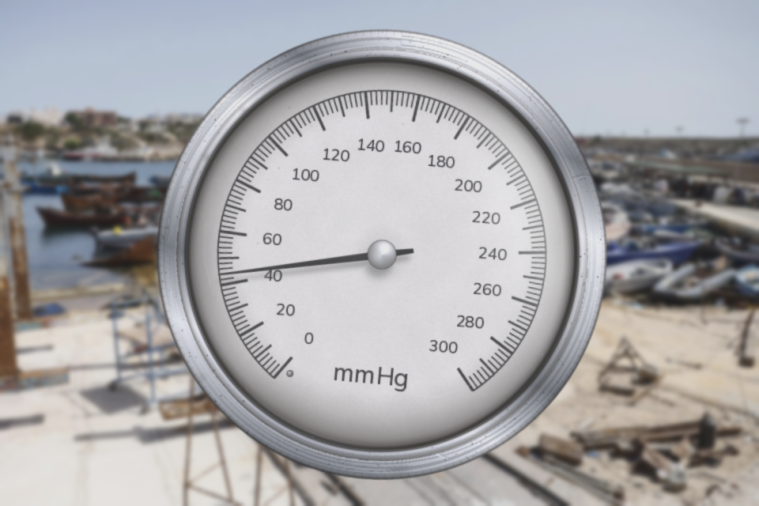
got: 44 mmHg
